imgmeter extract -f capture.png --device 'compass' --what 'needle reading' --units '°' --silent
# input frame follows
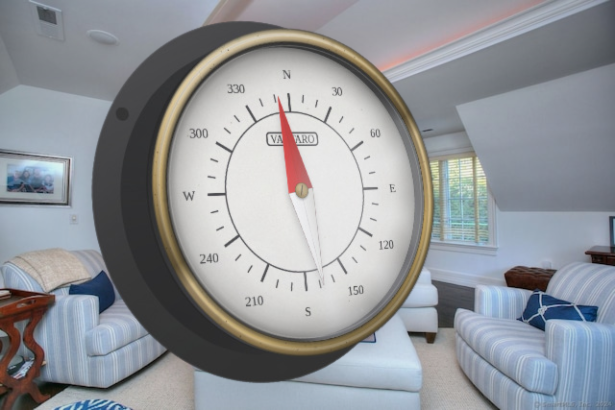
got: 350 °
